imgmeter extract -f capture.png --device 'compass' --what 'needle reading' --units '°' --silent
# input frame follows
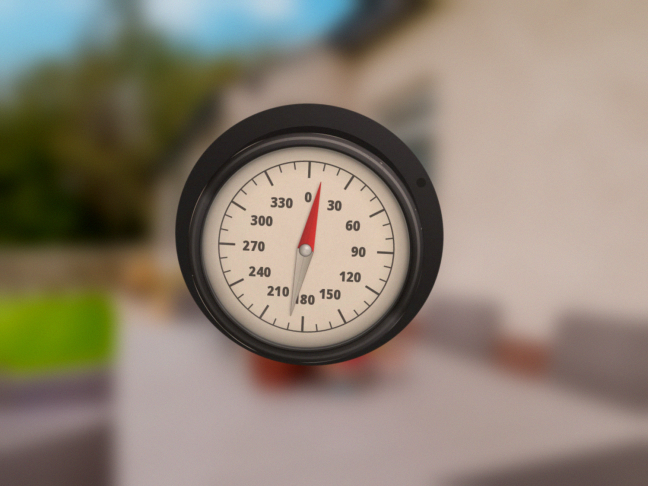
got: 10 °
